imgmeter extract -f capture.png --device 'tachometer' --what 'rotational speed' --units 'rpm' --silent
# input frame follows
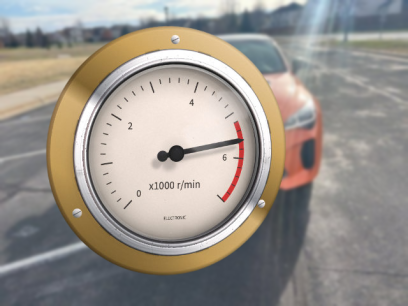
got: 5600 rpm
